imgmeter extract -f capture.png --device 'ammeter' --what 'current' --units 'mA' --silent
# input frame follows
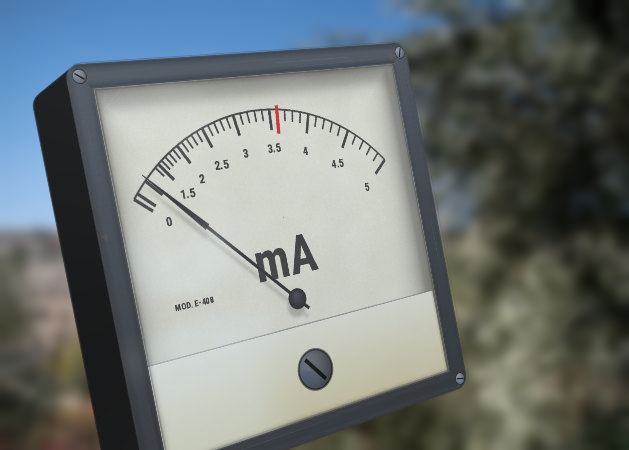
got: 1 mA
